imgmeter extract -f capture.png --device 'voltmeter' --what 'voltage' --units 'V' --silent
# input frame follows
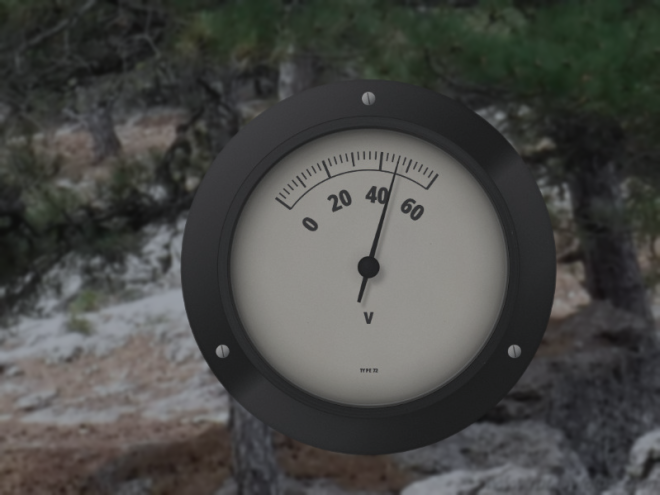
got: 46 V
